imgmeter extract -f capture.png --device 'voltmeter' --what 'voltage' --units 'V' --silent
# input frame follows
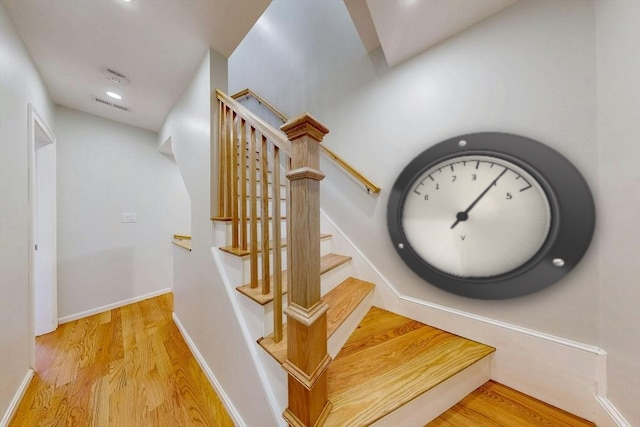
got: 4 V
